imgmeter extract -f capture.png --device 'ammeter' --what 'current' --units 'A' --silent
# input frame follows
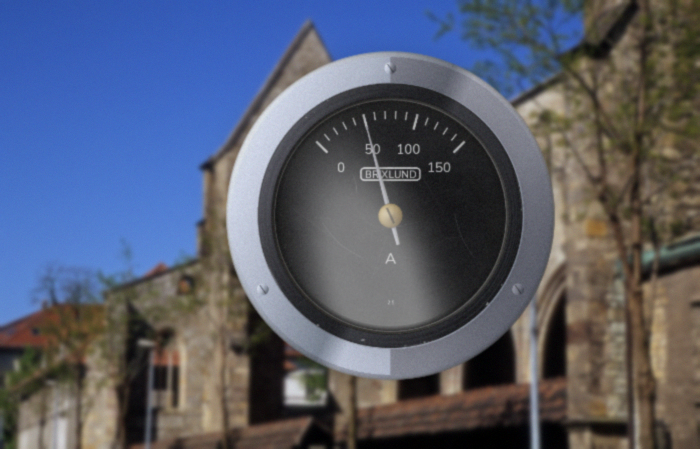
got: 50 A
